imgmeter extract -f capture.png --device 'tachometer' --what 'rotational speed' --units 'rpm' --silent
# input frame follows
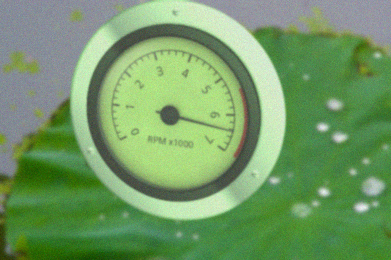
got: 6400 rpm
